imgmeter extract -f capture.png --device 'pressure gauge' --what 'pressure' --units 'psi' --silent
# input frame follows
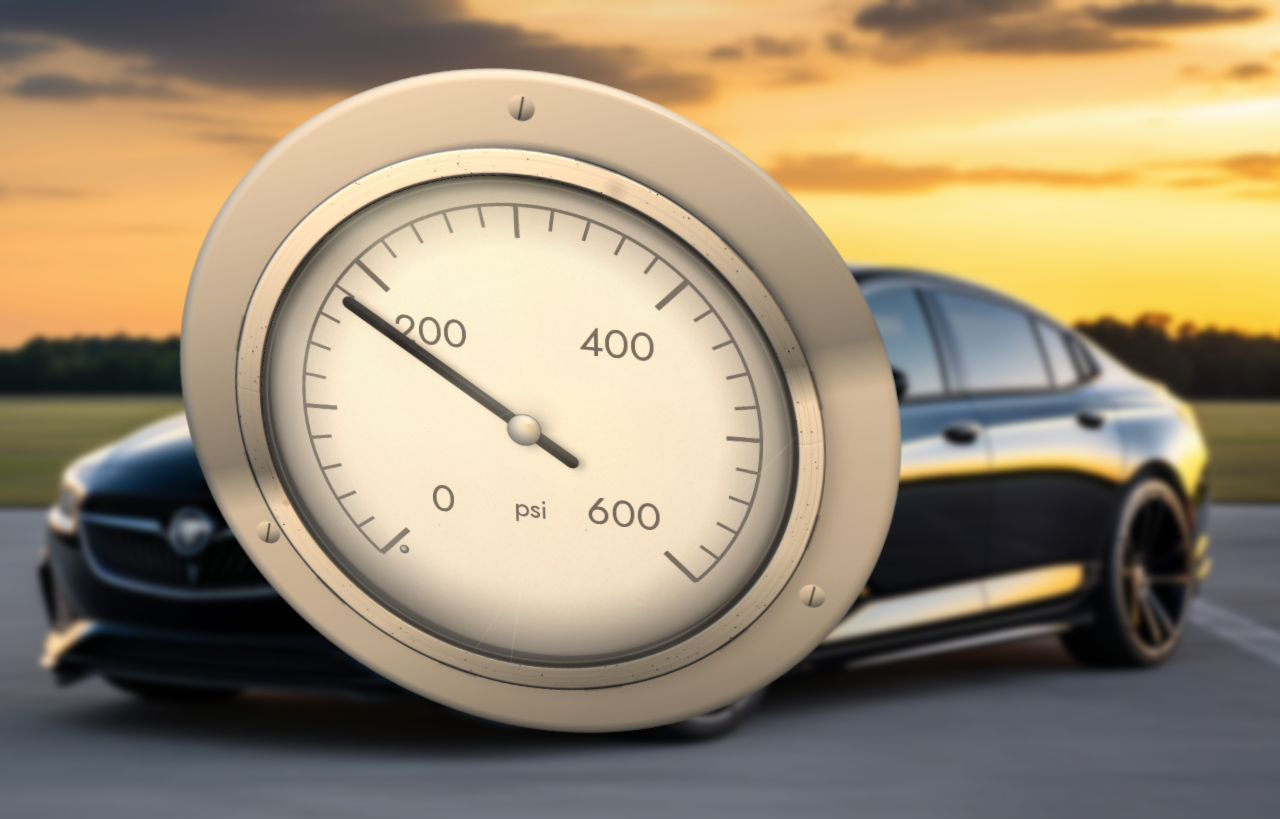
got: 180 psi
